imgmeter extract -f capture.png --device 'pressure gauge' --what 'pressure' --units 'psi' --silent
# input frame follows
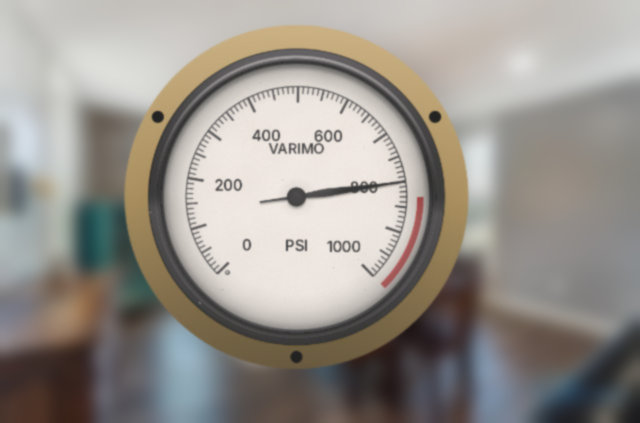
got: 800 psi
